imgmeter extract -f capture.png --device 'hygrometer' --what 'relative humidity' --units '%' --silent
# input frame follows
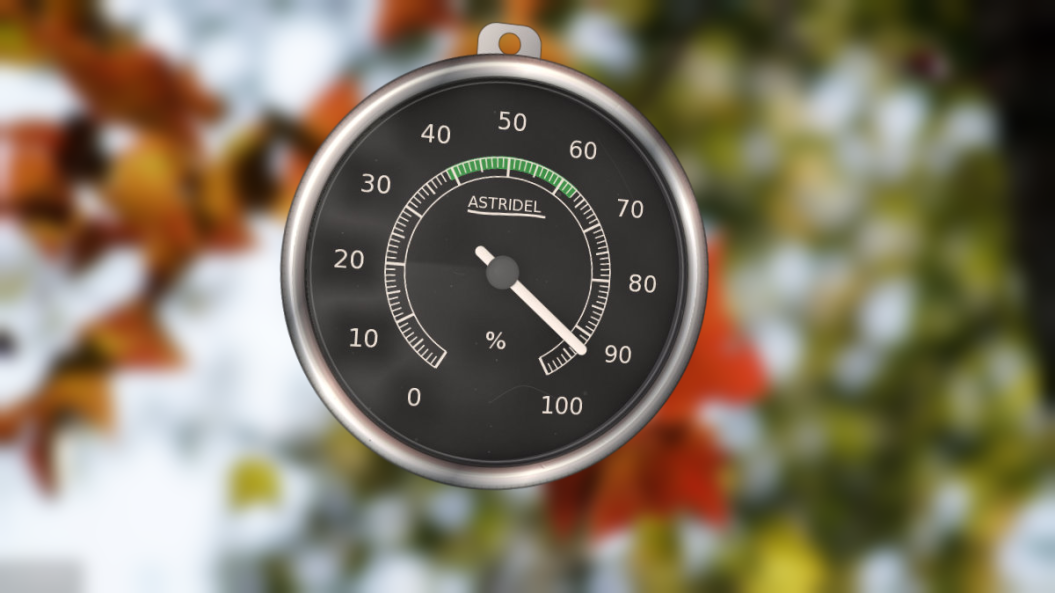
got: 93 %
